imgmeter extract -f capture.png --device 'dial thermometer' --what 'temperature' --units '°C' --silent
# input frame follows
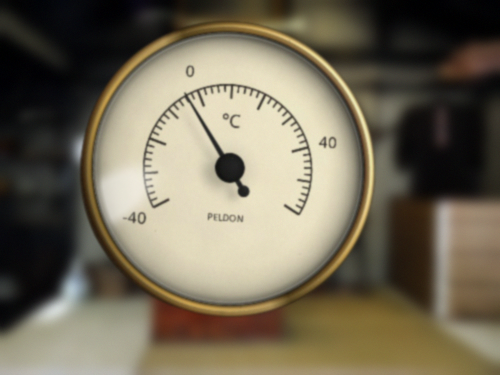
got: -4 °C
